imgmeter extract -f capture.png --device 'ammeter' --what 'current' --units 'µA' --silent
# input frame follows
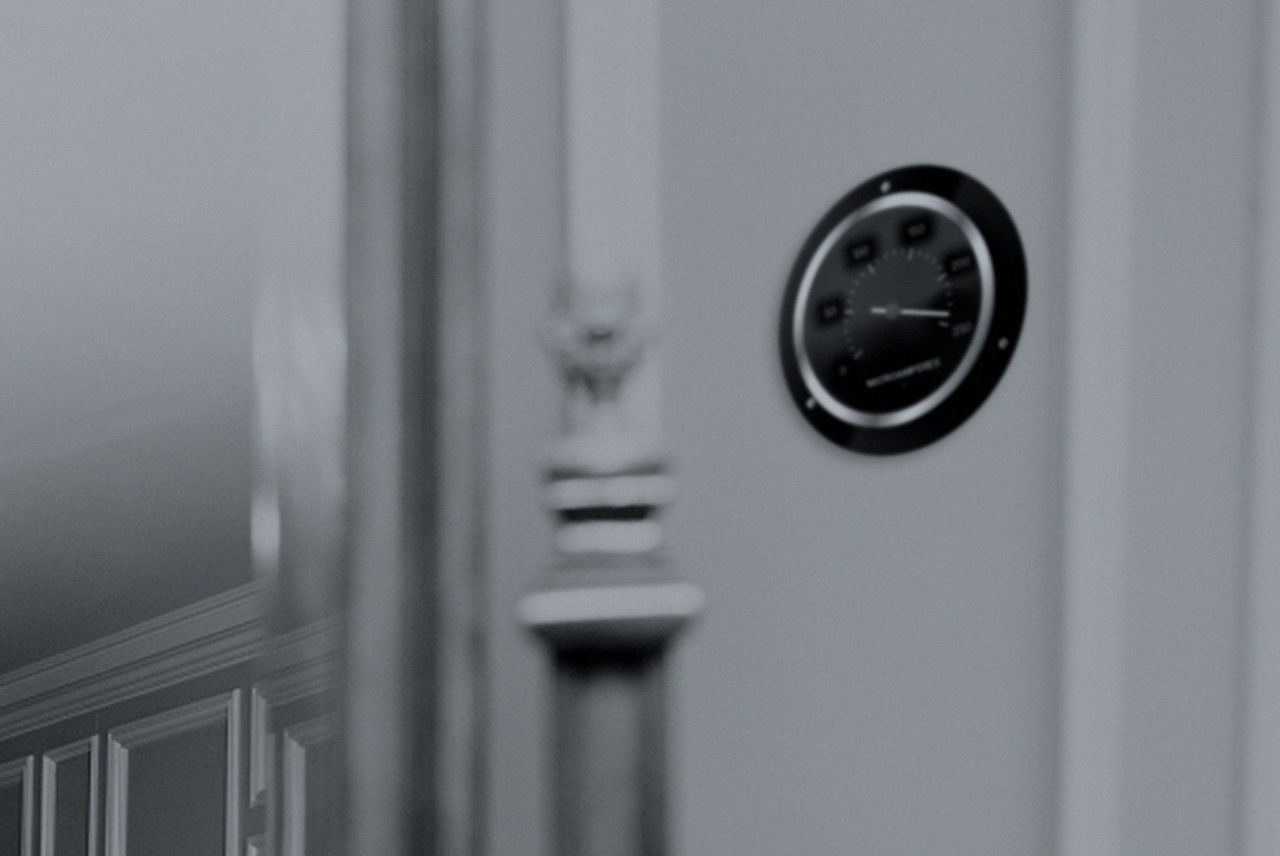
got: 240 µA
